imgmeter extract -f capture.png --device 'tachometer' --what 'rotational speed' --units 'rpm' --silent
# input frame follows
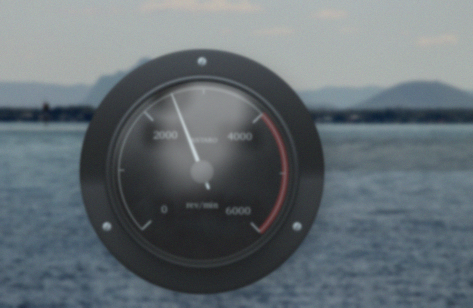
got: 2500 rpm
